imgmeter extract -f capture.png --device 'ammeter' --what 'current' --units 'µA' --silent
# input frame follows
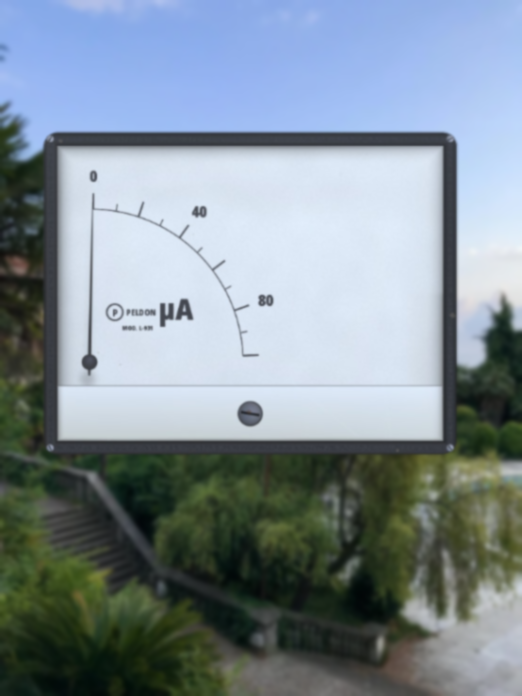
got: 0 µA
